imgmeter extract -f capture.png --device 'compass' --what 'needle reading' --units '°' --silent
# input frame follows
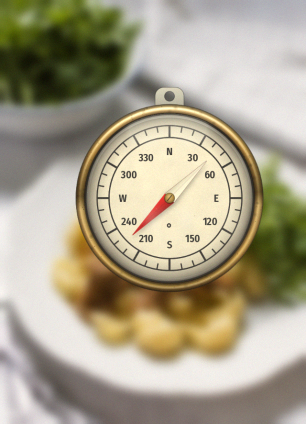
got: 225 °
